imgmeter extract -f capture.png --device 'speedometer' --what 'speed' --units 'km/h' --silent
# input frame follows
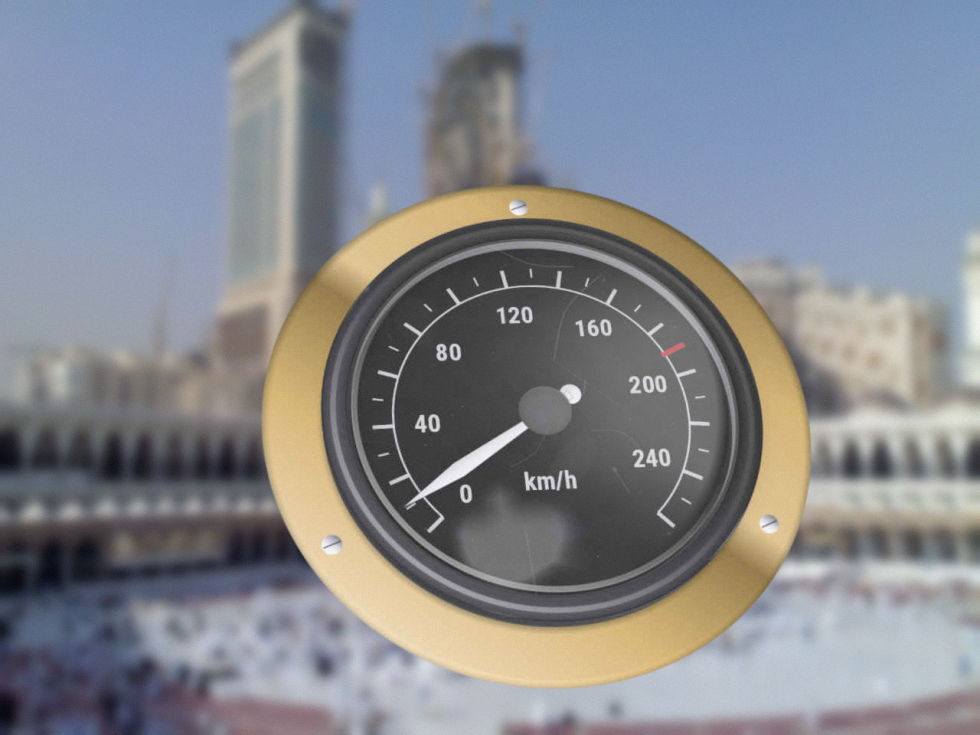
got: 10 km/h
